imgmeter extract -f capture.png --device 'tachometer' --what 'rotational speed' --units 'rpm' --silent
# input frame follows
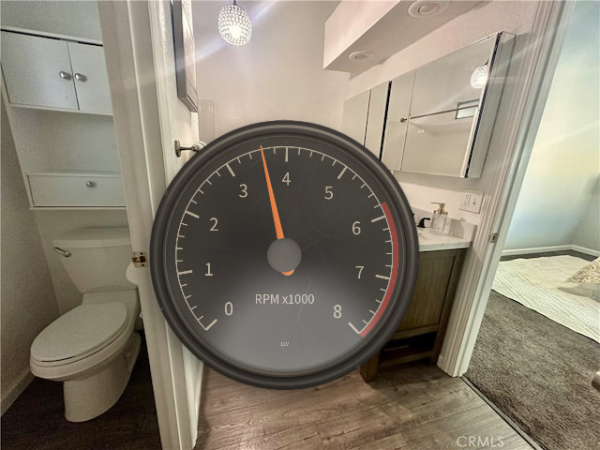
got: 3600 rpm
